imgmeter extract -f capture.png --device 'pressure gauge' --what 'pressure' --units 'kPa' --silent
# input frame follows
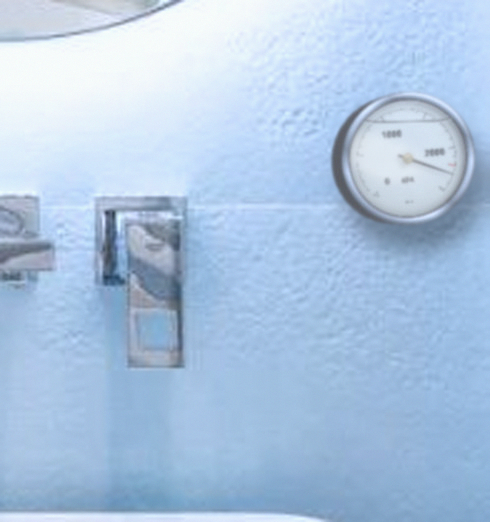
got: 2300 kPa
